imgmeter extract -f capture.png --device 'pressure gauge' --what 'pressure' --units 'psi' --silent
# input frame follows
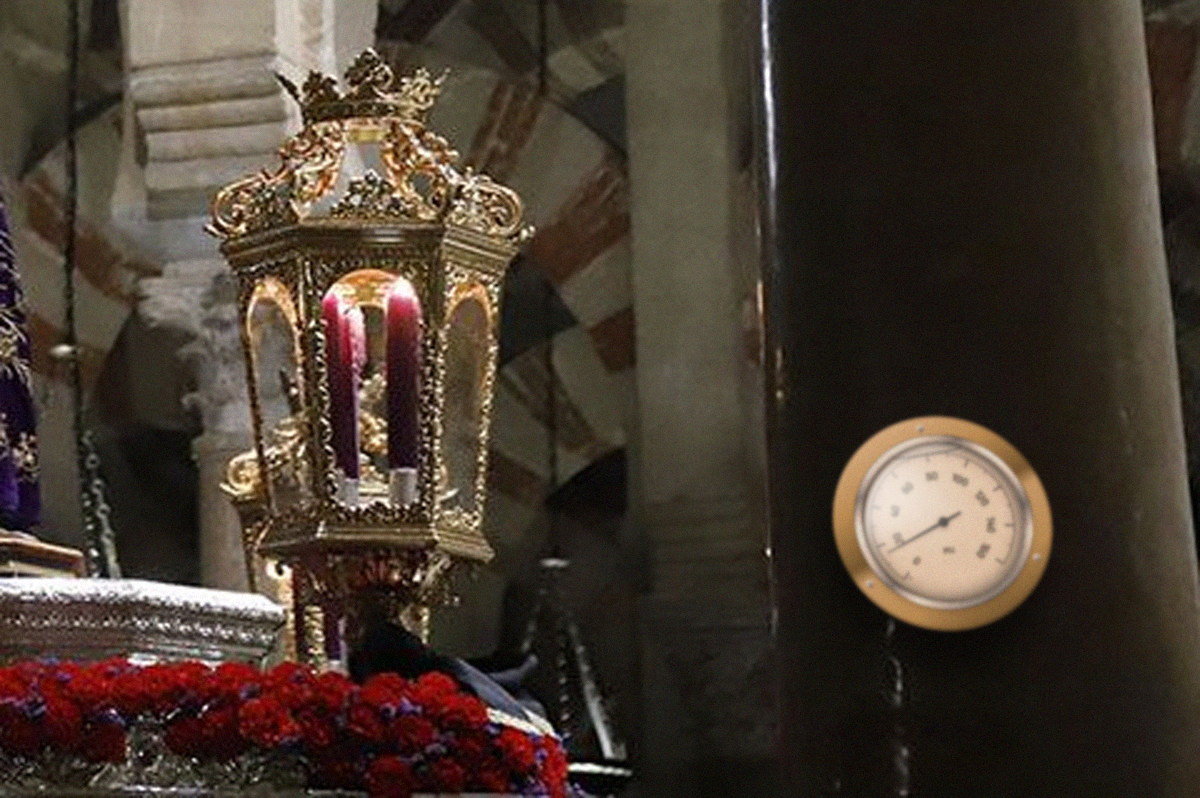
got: 15 psi
